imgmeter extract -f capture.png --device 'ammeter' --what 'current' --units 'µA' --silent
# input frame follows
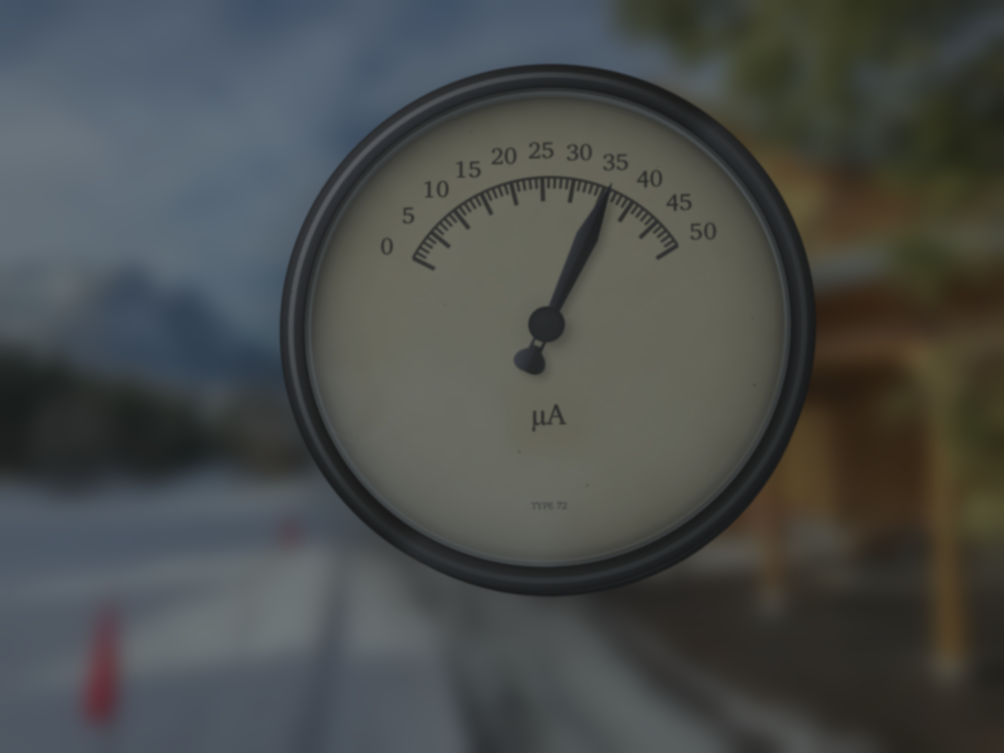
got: 36 µA
